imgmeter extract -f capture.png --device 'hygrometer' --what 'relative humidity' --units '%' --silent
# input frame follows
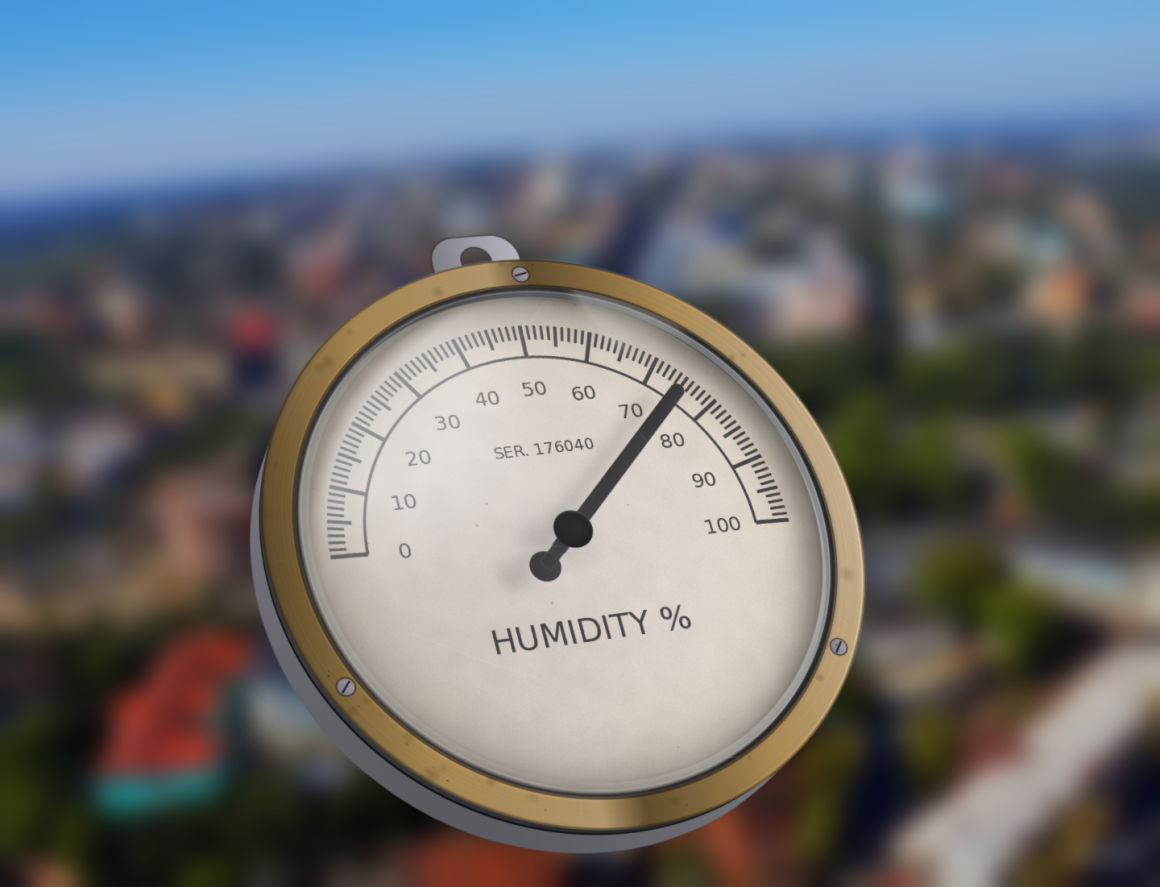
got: 75 %
